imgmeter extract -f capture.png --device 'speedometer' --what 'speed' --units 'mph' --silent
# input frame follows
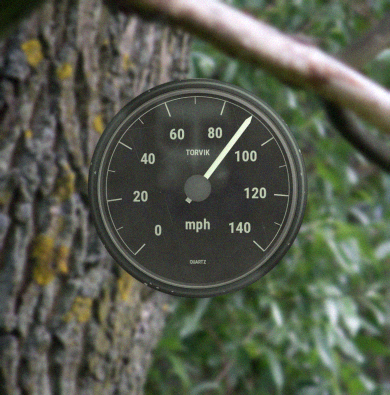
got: 90 mph
